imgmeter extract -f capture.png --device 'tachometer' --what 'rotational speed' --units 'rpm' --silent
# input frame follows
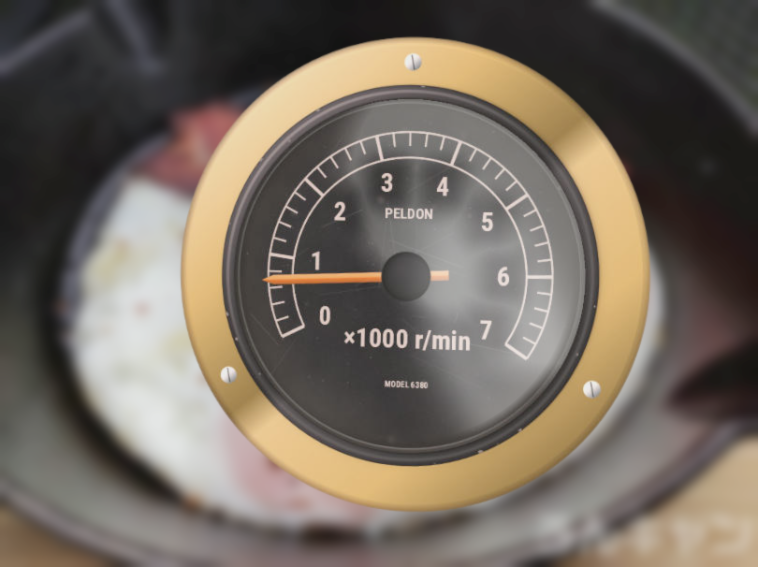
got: 700 rpm
